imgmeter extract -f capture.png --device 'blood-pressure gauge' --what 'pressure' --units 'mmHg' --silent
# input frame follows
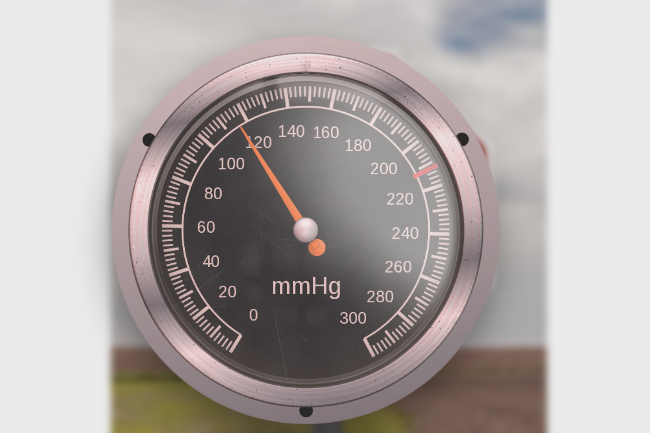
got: 116 mmHg
